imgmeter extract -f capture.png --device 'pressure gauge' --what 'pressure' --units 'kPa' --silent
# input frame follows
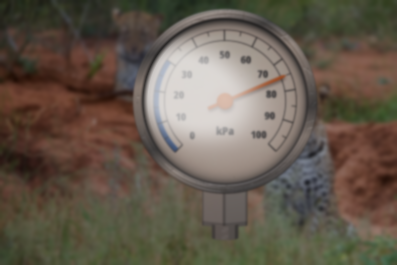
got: 75 kPa
